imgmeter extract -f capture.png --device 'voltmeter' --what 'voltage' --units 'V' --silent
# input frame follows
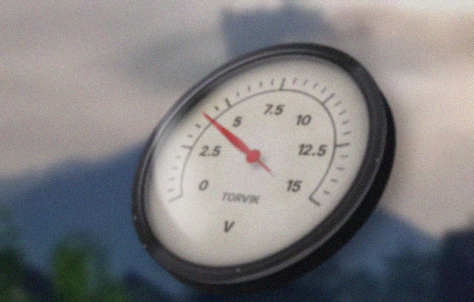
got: 4 V
